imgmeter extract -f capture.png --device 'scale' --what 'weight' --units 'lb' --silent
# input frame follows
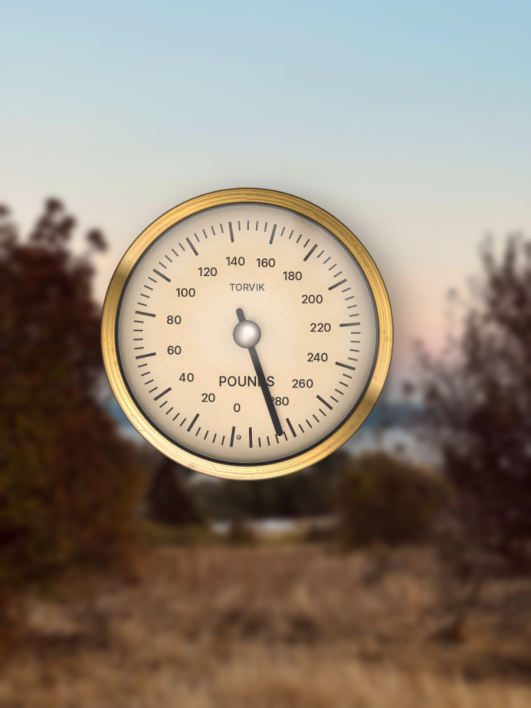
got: 286 lb
